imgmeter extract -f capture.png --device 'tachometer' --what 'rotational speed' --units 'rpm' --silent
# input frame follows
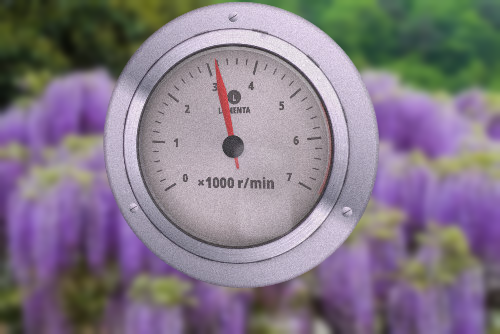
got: 3200 rpm
